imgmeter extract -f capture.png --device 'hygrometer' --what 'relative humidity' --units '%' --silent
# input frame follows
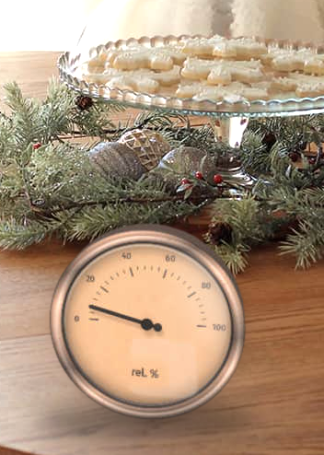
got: 8 %
